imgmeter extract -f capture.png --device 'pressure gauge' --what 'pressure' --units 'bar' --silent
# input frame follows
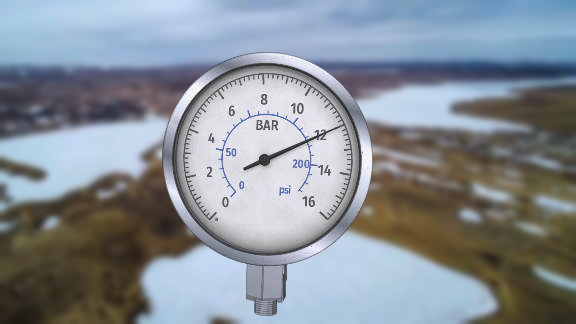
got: 12 bar
